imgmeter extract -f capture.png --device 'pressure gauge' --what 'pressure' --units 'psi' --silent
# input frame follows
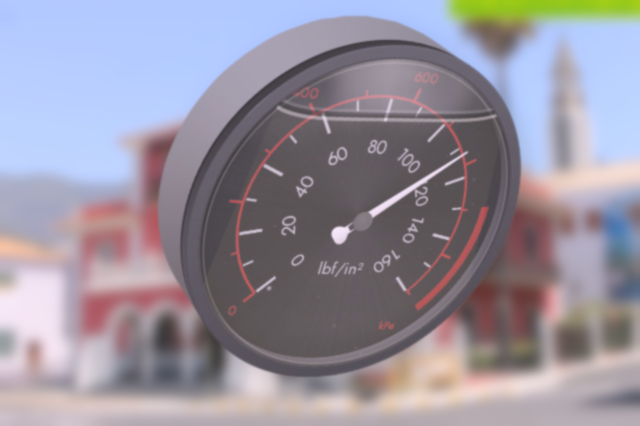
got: 110 psi
